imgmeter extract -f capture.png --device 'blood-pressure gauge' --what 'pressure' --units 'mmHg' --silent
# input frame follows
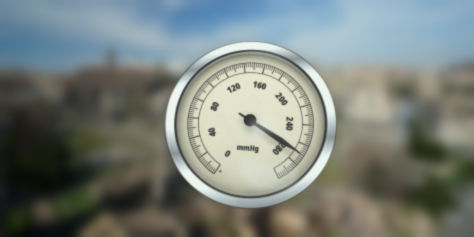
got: 270 mmHg
